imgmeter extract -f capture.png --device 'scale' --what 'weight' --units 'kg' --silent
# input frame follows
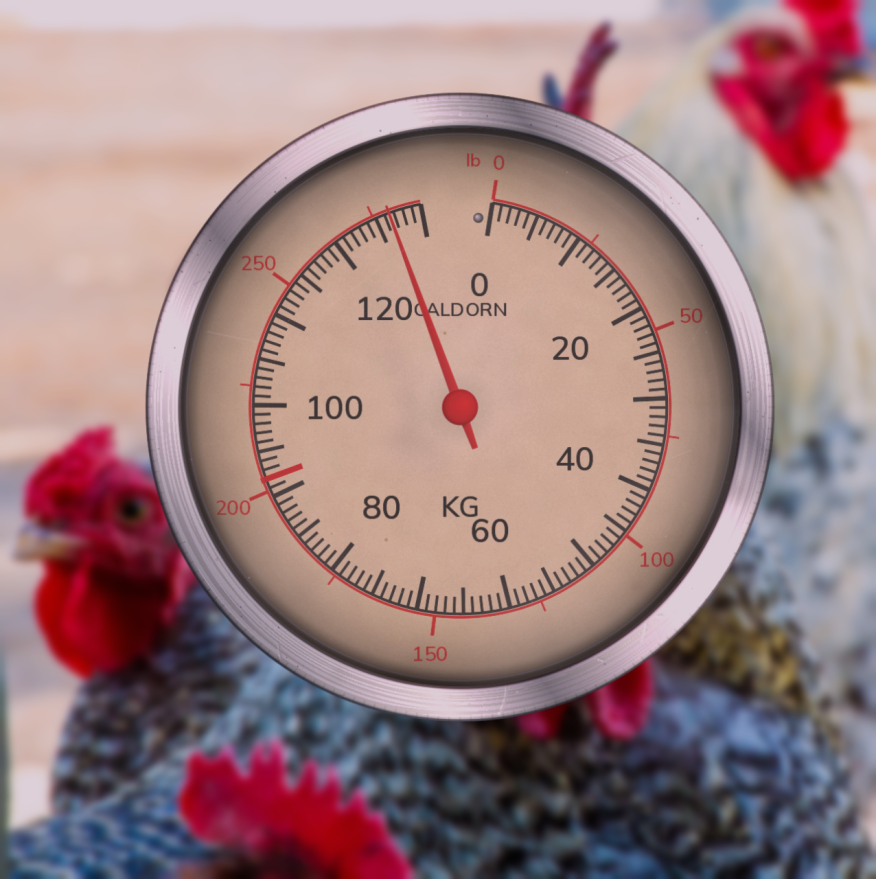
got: 126.5 kg
